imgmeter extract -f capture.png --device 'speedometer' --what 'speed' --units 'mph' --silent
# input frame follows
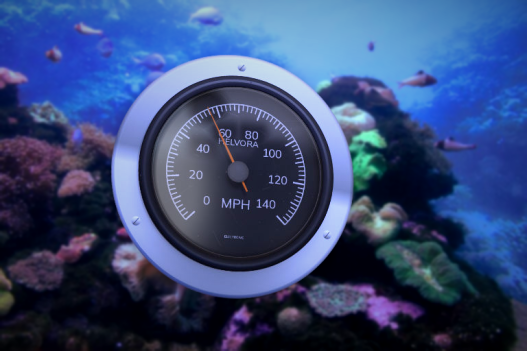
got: 56 mph
